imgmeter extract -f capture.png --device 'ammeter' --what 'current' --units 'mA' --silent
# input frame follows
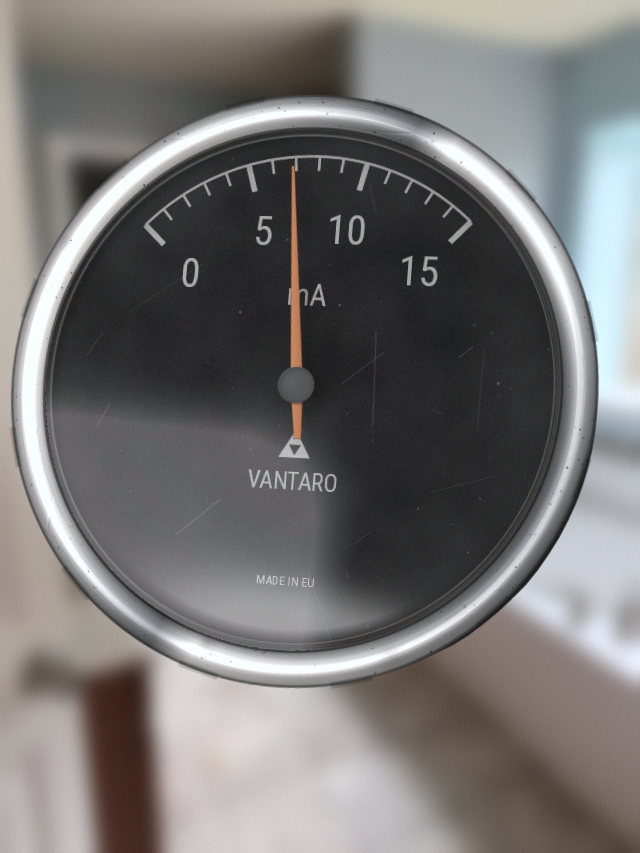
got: 7 mA
